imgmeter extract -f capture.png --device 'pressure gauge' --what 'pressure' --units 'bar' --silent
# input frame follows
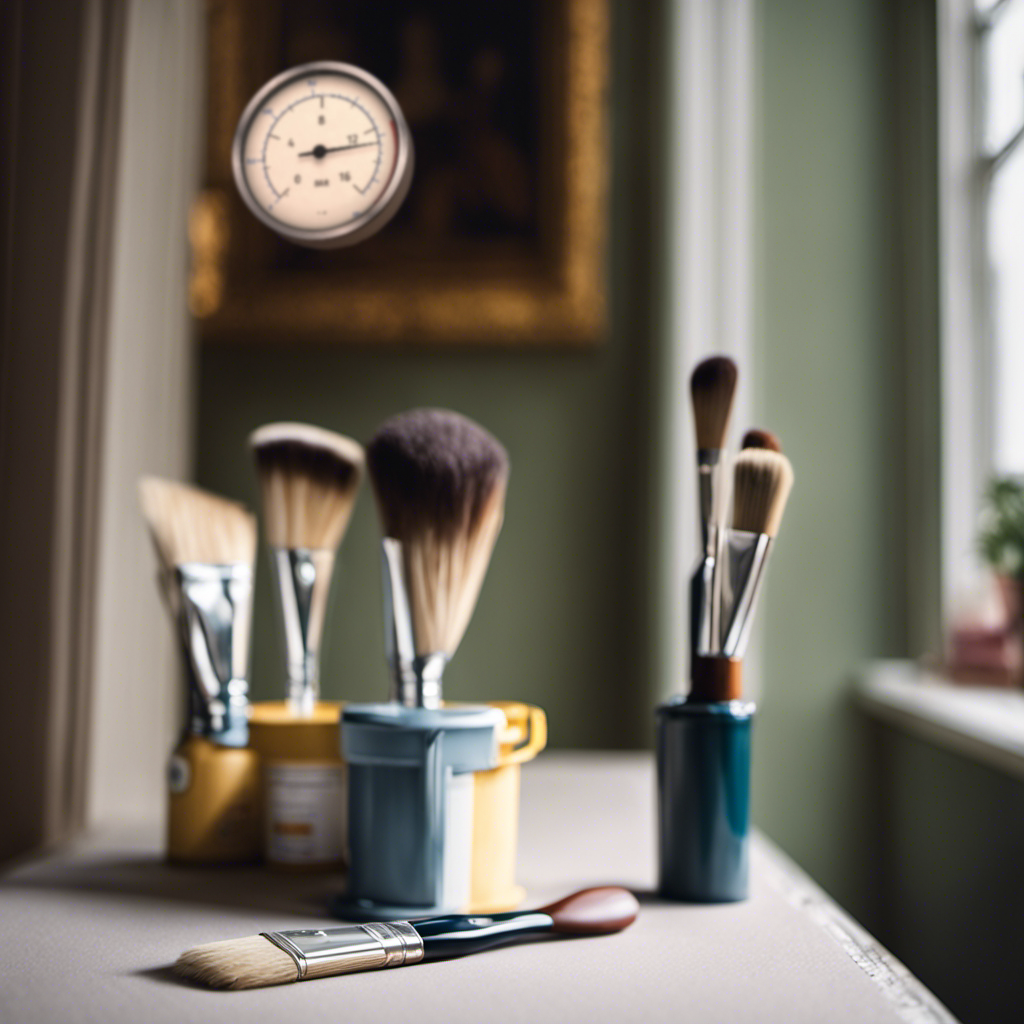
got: 13 bar
